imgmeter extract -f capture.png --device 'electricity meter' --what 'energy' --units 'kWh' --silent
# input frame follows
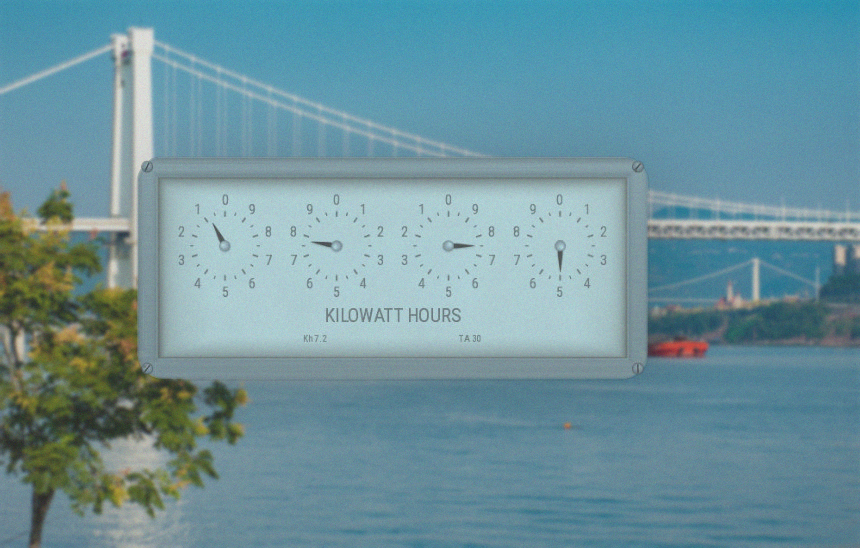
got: 775 kWh
